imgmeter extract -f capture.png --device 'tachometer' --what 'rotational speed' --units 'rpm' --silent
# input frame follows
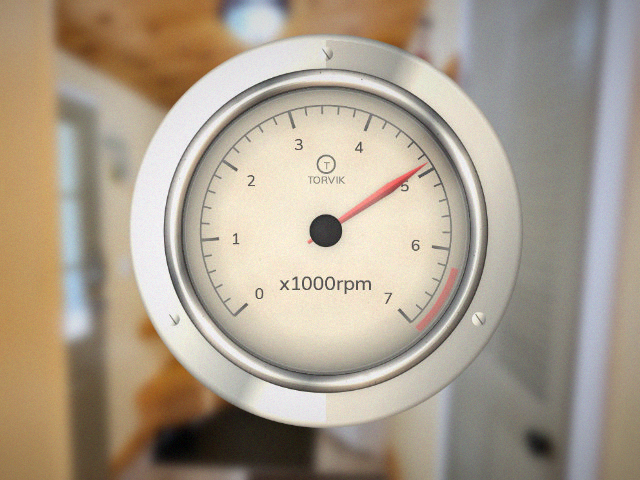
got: 4900 rpm
